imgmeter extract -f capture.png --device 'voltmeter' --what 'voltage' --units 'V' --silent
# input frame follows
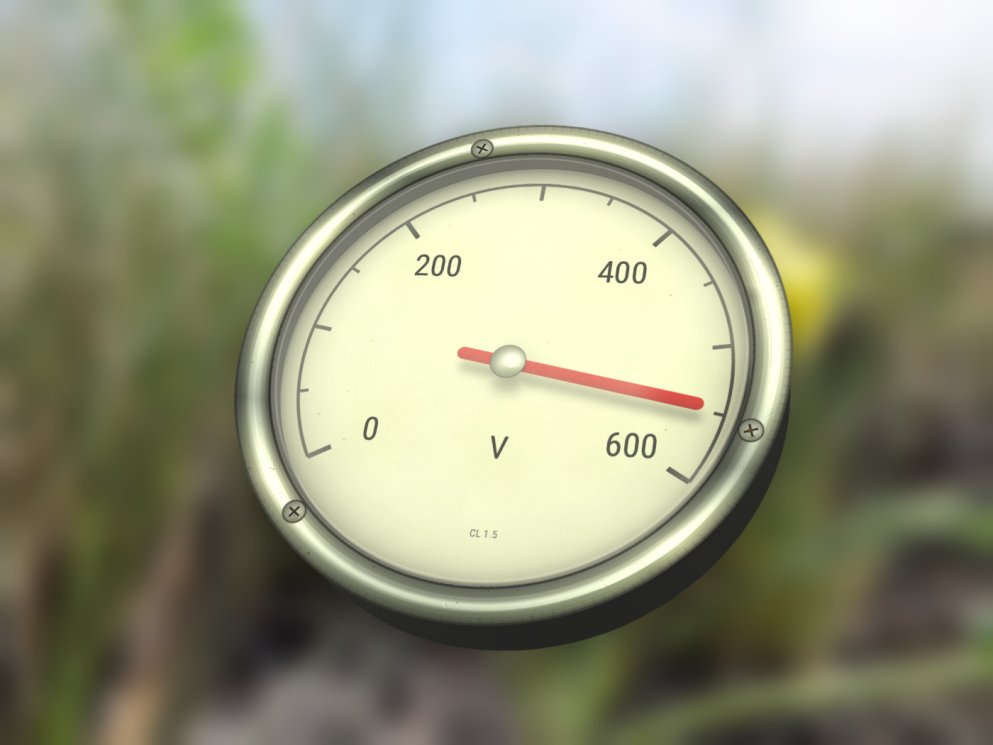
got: 550 V
